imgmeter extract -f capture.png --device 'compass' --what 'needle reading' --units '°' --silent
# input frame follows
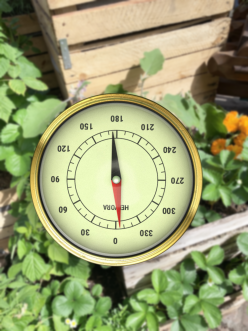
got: 355 °
